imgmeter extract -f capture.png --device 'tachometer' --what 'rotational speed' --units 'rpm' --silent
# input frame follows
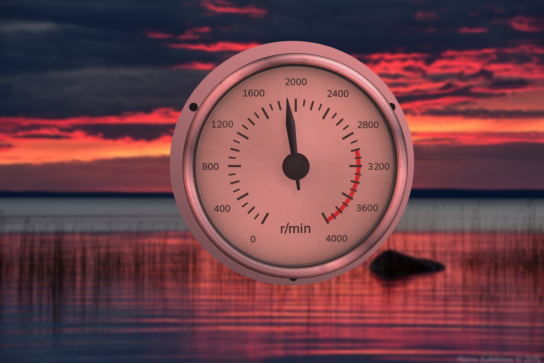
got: 1900 rpm
